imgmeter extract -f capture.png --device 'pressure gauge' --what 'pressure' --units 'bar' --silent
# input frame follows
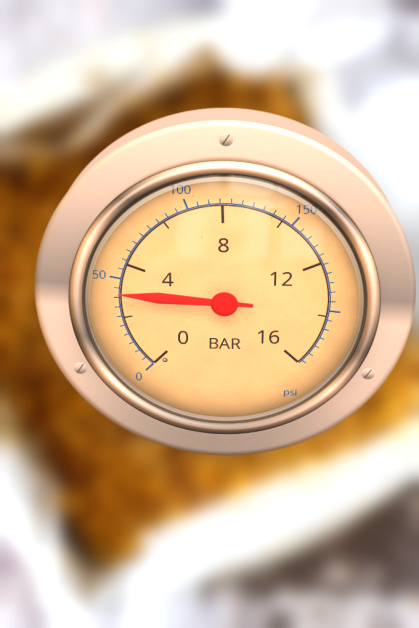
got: 3 bar
